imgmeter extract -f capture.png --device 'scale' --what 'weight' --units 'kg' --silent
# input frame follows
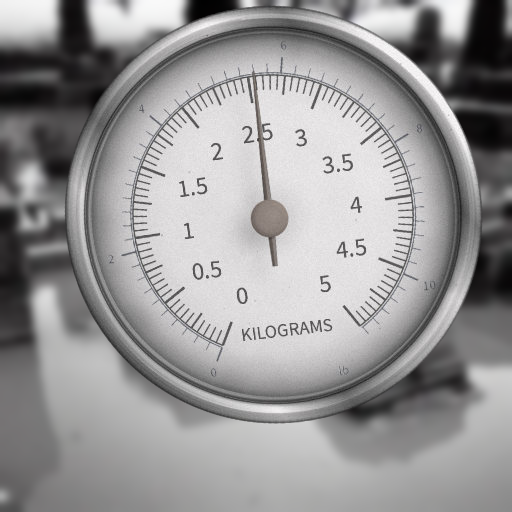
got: 2.55 kg
